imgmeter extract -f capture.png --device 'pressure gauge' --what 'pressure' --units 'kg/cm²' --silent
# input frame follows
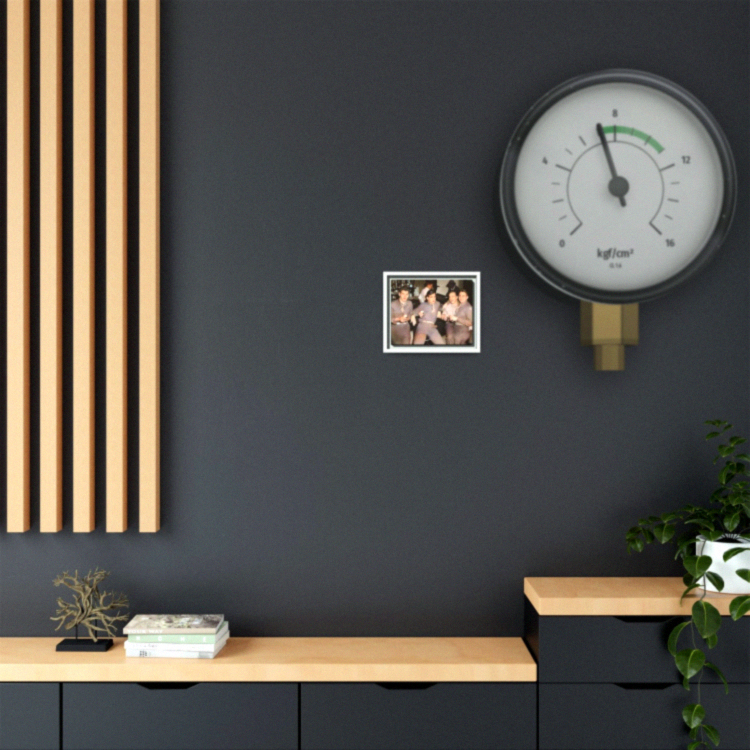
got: 7 kg/cm²
